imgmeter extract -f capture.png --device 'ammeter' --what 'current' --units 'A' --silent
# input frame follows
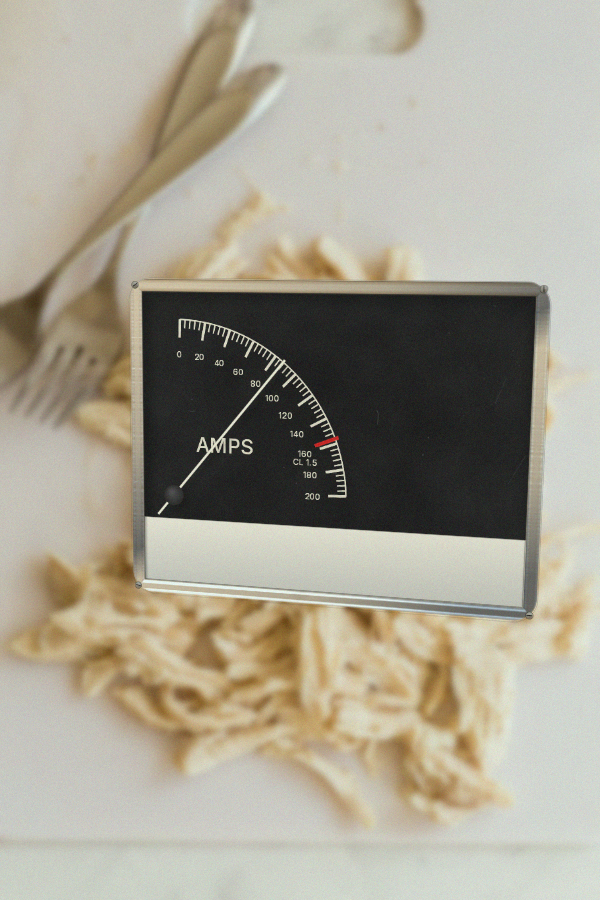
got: 88 A
